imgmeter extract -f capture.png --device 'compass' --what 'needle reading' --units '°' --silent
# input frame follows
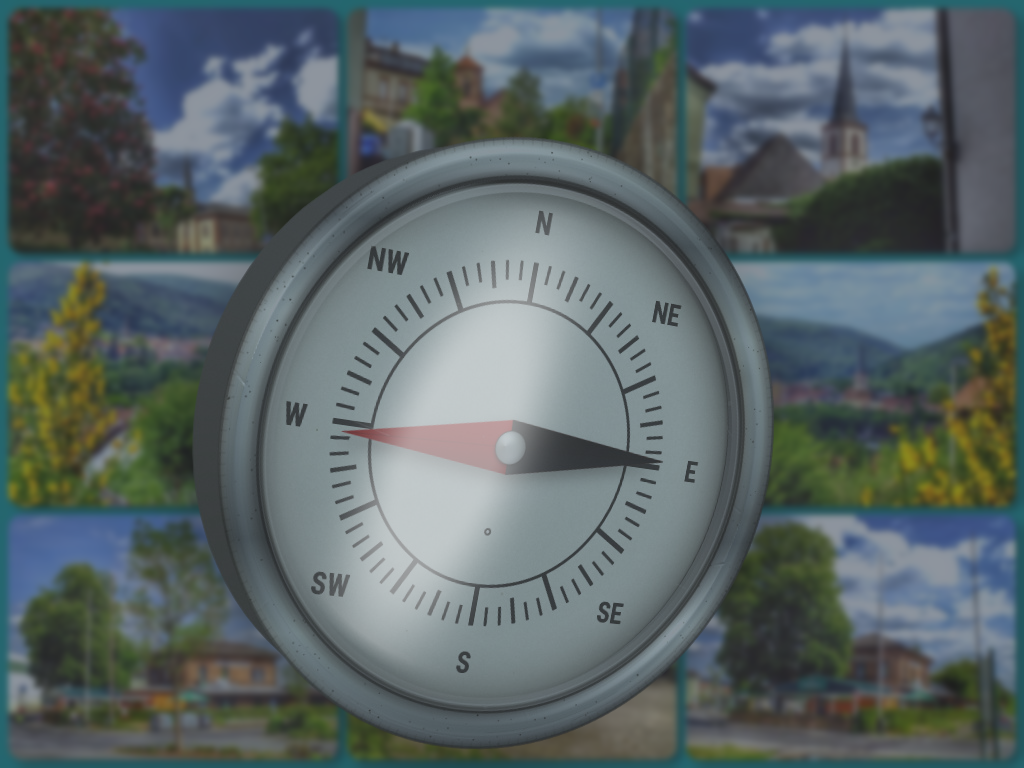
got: 267.5 °
